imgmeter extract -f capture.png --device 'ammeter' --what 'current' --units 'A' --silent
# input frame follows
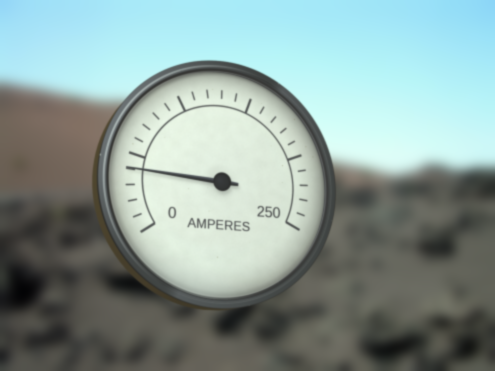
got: 40 A
